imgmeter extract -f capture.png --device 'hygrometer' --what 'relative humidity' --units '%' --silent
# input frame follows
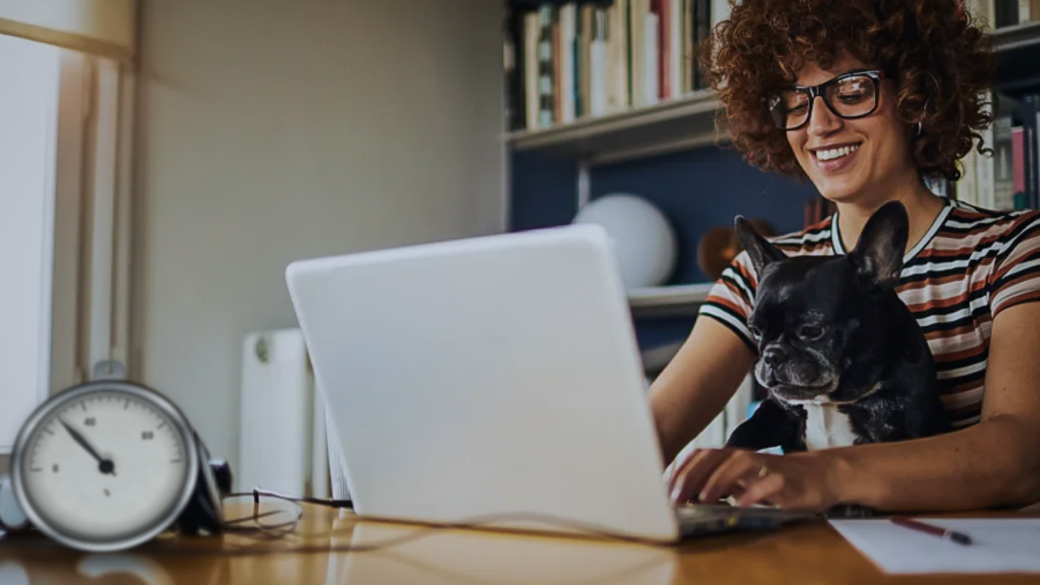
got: 28 %
